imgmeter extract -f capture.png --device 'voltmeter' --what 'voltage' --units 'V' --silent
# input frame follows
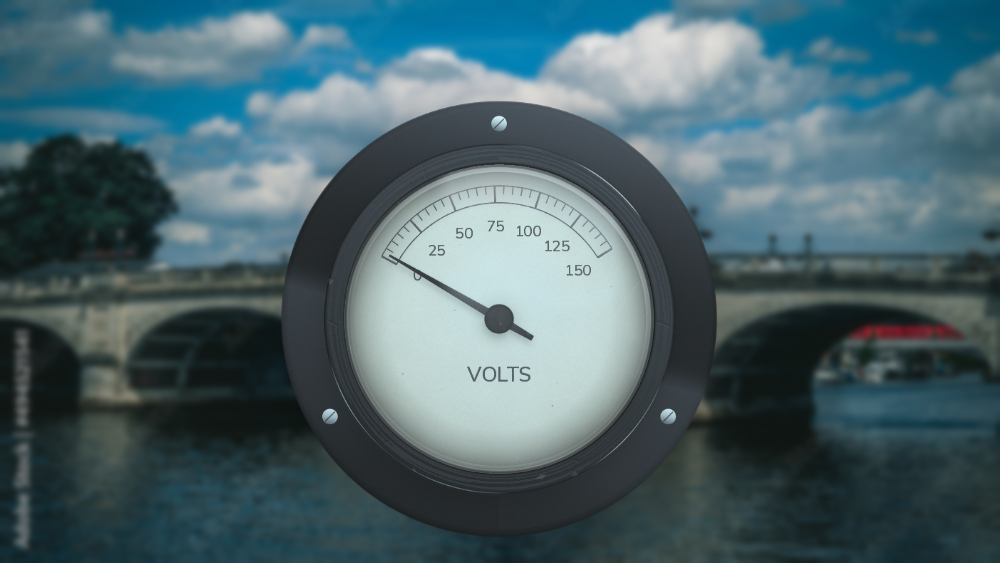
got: 2.5 V
